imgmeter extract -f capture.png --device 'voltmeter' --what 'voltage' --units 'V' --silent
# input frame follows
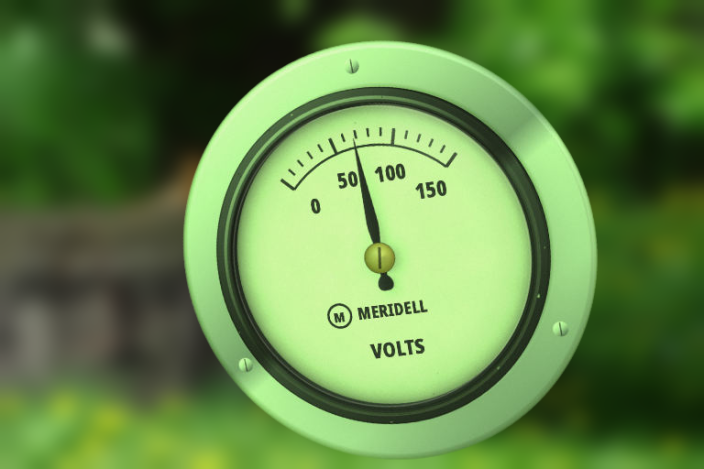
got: 70 V
